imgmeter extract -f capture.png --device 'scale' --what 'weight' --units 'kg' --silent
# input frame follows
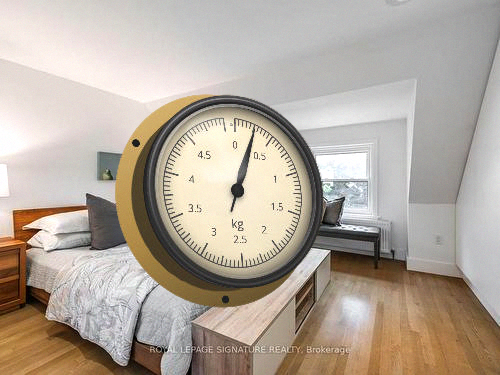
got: 0.25 kg
